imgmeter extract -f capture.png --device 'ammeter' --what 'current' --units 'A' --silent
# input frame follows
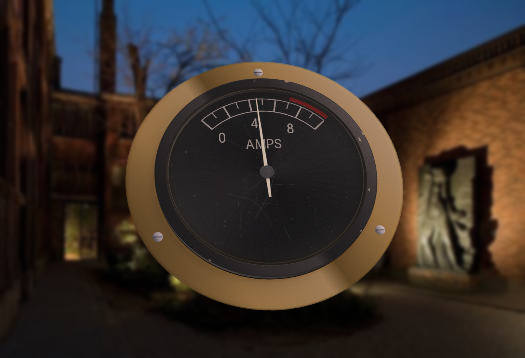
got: 4.5 A
